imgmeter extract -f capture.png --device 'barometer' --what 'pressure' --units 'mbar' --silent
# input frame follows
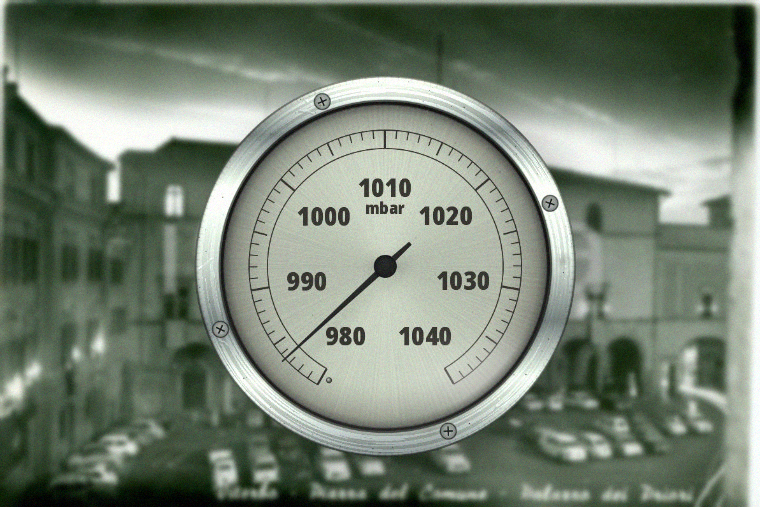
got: 983.5 mbar
